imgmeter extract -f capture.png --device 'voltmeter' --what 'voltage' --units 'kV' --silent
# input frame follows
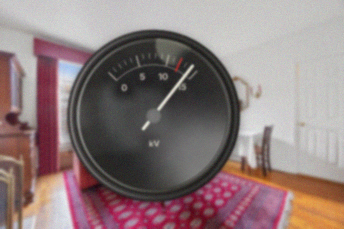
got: 14 kV
